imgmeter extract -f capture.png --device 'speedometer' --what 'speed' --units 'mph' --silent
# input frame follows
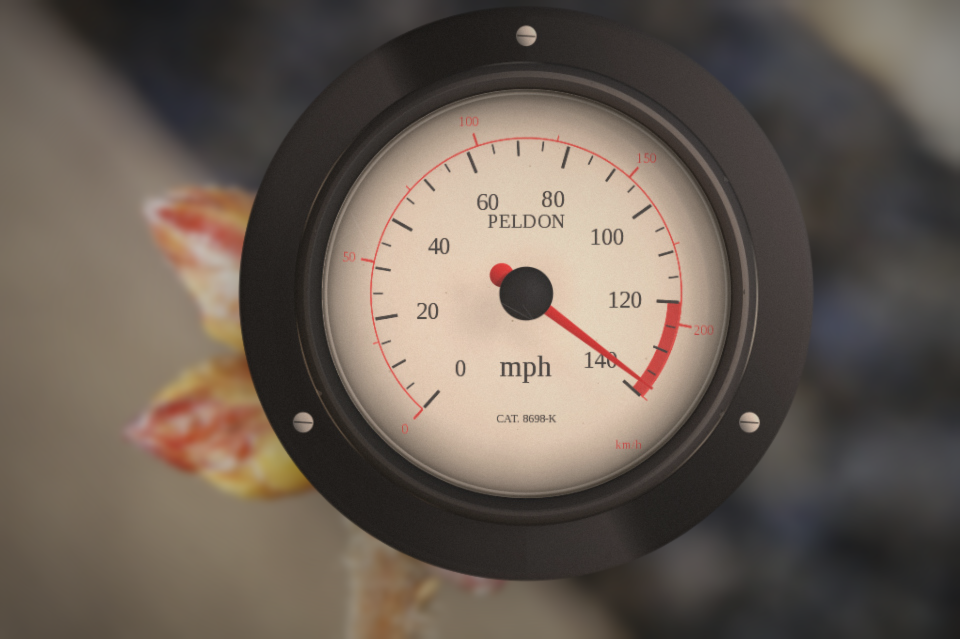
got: 137.5 mph
